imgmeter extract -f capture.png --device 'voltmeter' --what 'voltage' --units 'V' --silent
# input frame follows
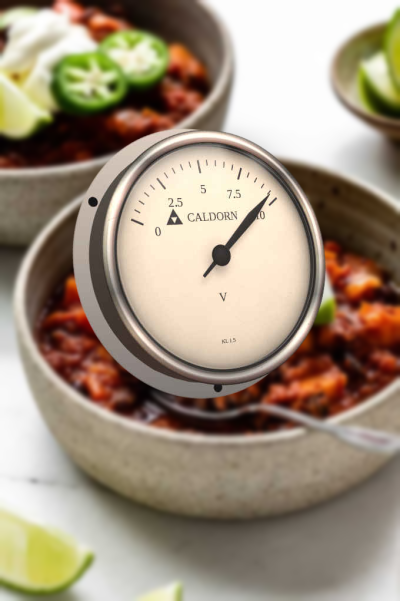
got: 9.5 V
